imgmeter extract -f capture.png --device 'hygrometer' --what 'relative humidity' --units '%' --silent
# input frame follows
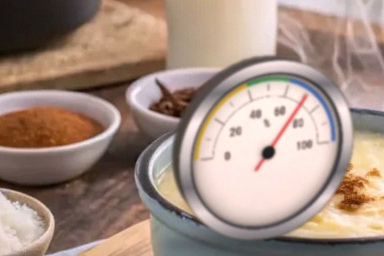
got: 70 %
